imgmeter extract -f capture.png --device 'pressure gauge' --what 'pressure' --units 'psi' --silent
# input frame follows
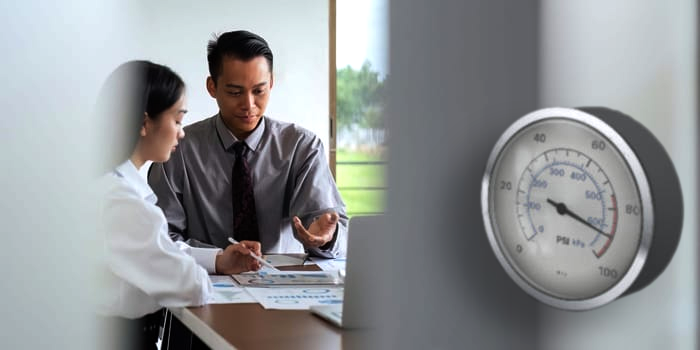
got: 90 psi
